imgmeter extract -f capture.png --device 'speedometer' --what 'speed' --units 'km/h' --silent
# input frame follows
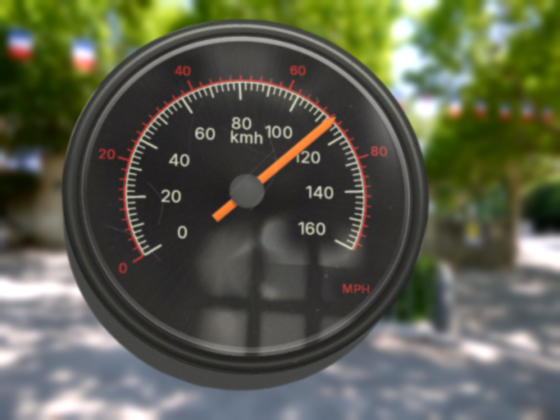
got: 114 km/h
